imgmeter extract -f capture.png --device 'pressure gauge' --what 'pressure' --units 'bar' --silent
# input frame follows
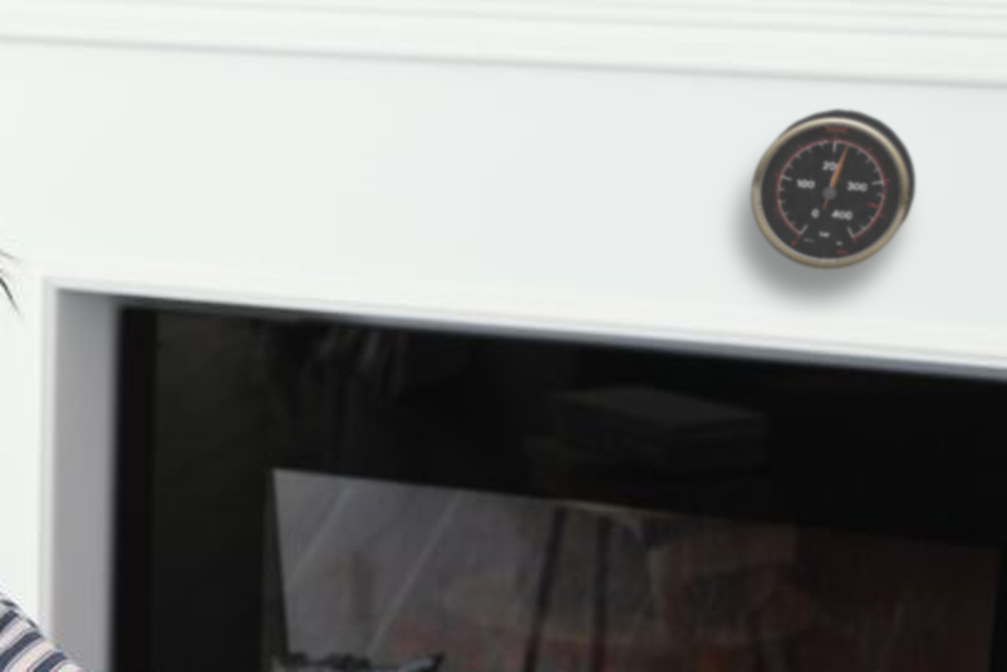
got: 220 bar
